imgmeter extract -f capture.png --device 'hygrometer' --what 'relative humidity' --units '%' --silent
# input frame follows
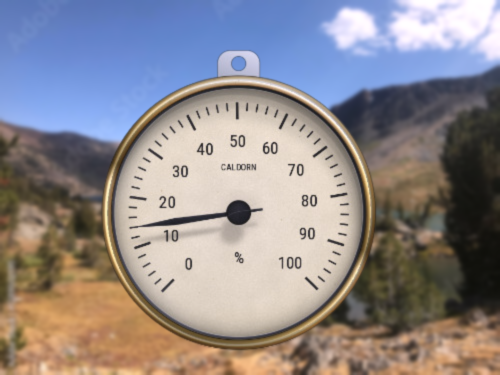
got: 14 %
